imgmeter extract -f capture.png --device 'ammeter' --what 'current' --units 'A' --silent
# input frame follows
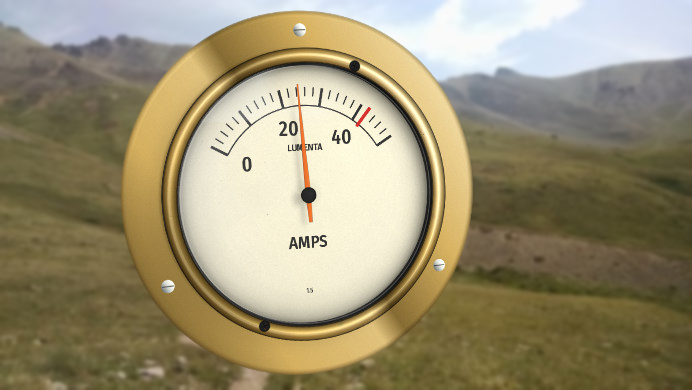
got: 24 A
